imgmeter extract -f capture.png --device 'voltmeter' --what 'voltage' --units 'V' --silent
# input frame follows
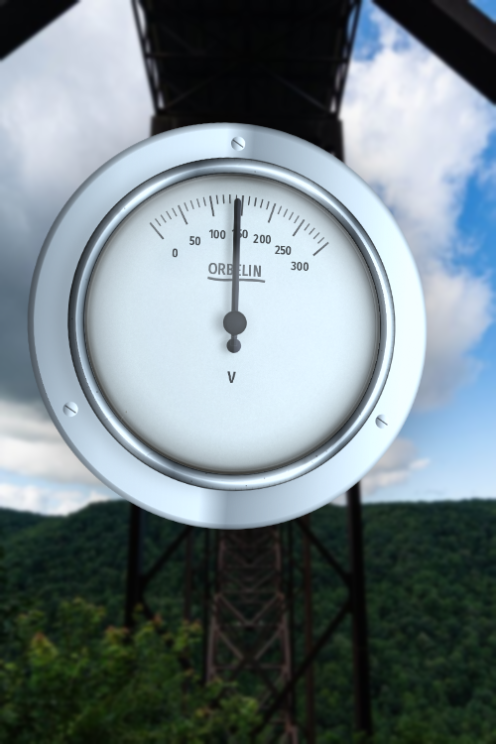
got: 140 V
